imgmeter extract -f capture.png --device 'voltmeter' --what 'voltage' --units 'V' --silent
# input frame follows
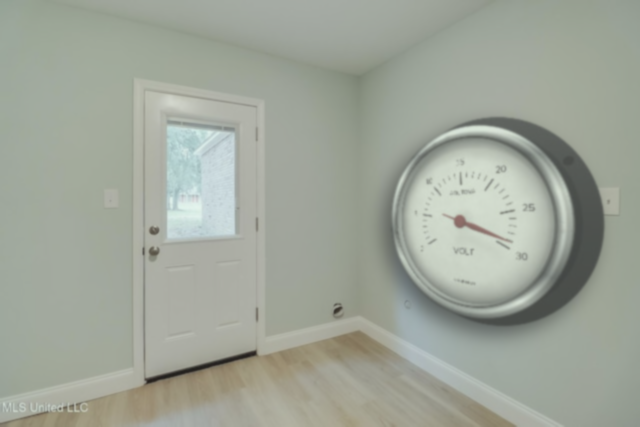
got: 29 V
